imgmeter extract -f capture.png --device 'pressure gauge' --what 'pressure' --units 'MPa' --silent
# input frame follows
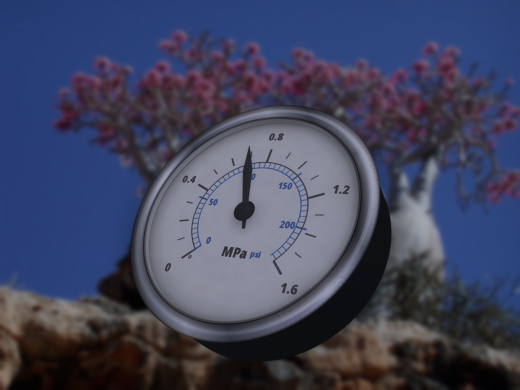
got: 0.7 MPa
